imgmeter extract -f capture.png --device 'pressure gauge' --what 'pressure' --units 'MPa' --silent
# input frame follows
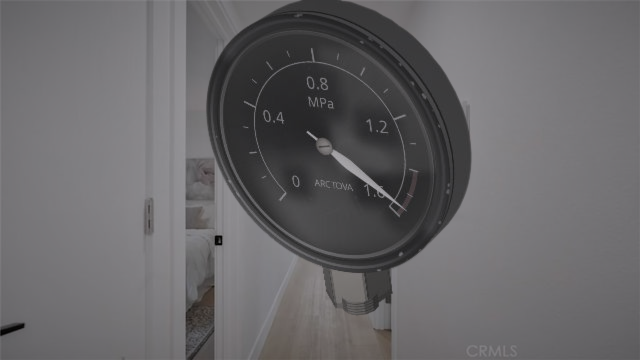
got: 1.55 MPa
